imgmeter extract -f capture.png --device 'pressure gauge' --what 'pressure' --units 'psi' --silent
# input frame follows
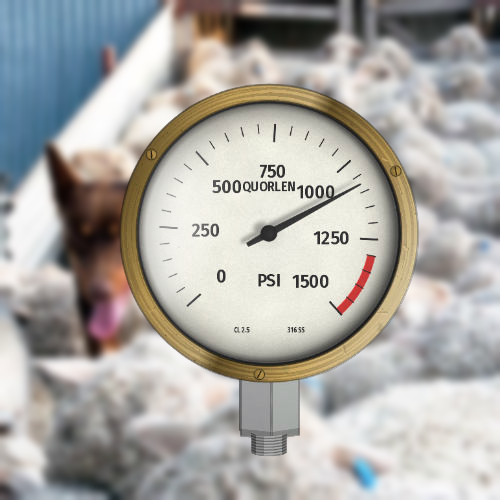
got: 1075 psi
